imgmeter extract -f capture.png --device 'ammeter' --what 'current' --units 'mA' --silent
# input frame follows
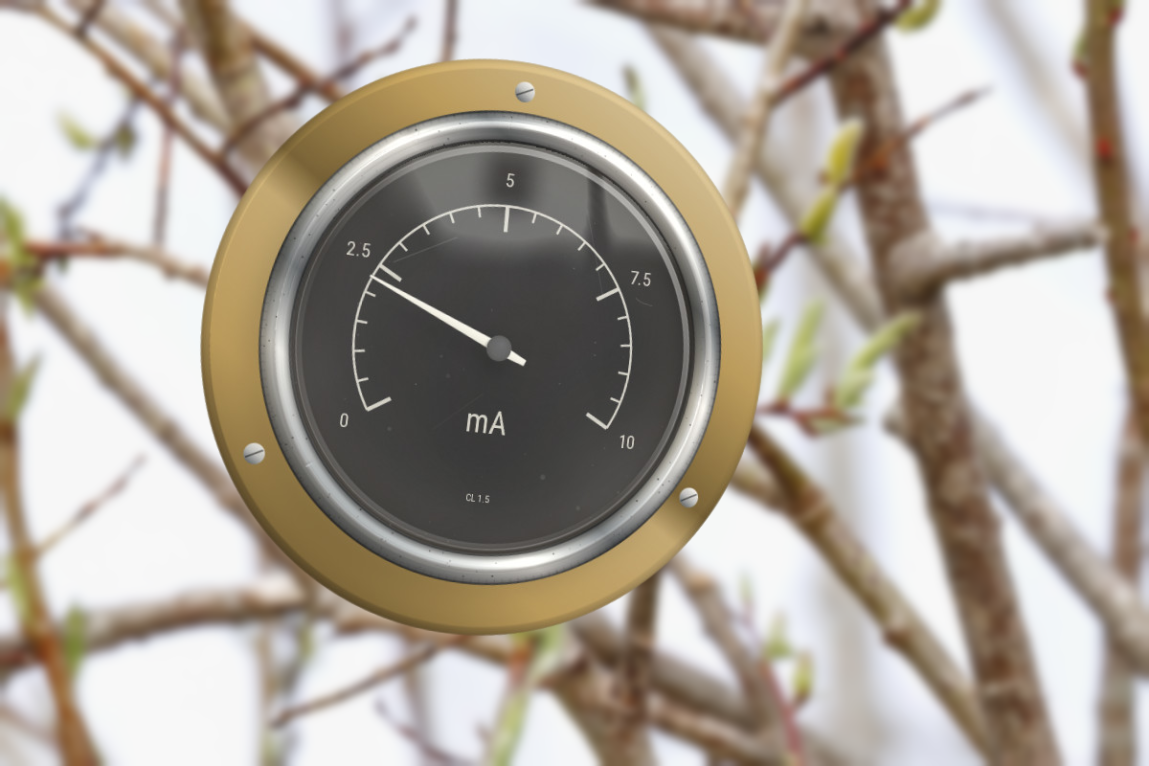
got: 2.25 mA
